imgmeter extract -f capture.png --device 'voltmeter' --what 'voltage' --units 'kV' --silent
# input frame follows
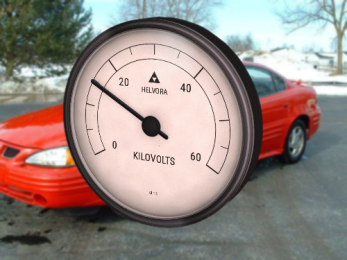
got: 15 kV
